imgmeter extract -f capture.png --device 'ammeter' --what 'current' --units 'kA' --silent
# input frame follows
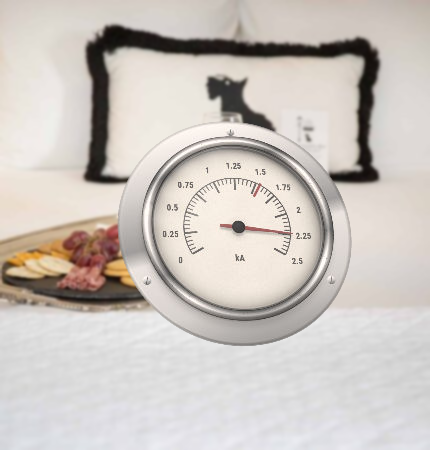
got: 2.25 kA
